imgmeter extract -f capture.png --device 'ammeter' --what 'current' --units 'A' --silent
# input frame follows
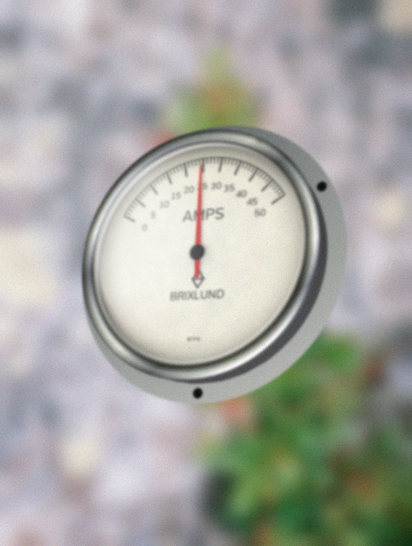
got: 25 A
